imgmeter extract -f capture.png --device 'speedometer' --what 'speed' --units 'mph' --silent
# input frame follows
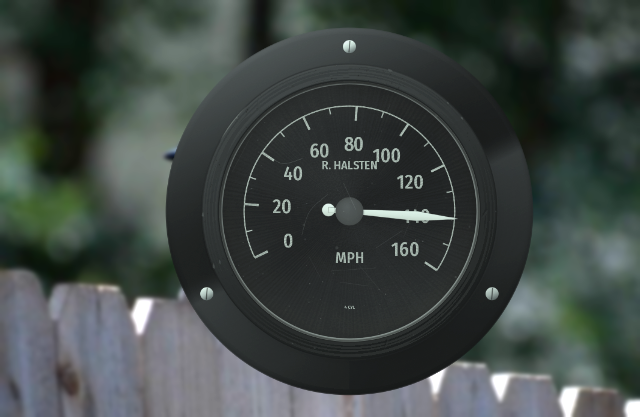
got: 140 mph
